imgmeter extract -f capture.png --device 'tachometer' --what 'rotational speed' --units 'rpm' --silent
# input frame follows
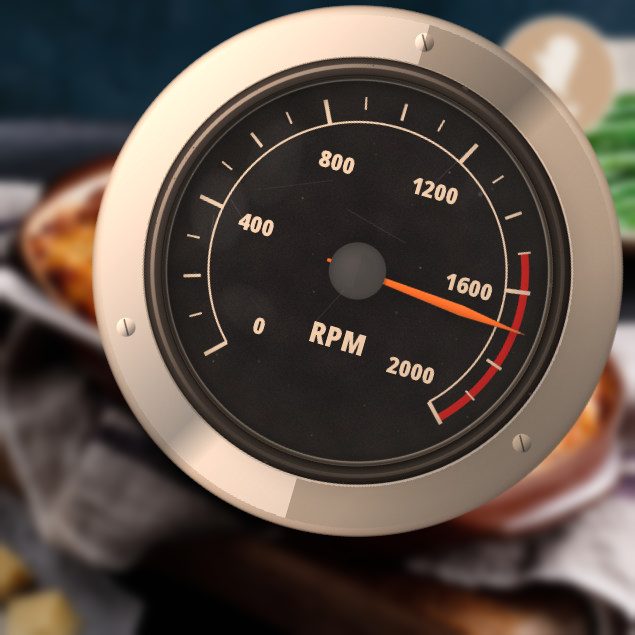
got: 1700 rpm
